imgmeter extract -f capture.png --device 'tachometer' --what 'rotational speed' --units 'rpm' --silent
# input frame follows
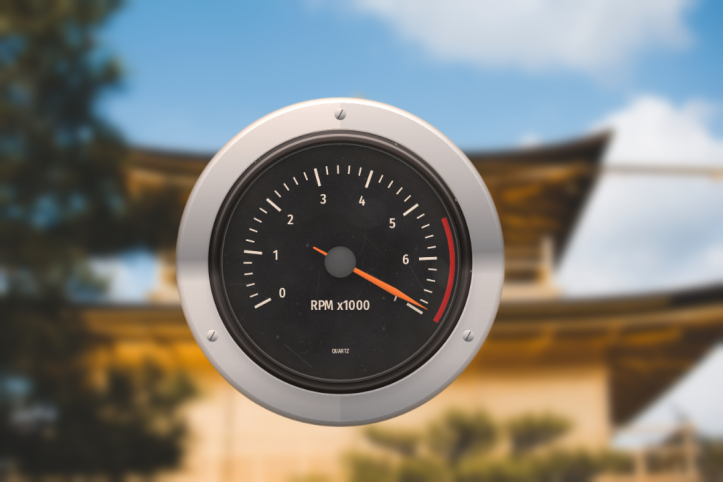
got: 6900 rpm
